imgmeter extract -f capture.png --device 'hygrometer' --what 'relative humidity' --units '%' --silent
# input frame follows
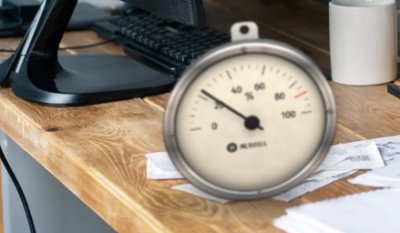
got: 24 %
